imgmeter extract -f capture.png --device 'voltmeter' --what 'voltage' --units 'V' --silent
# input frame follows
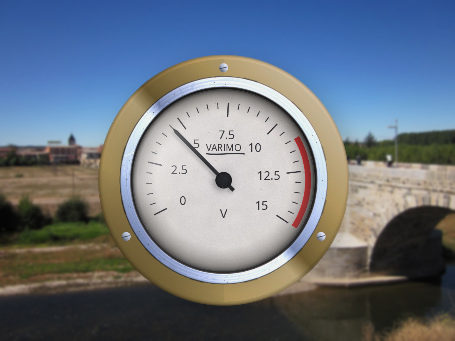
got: 4.5 V
